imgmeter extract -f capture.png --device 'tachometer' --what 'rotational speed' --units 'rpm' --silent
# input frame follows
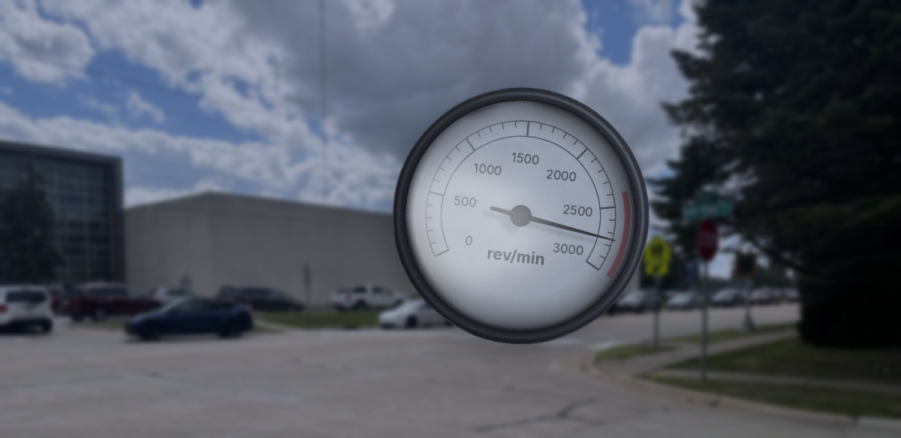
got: 2750 rpm
